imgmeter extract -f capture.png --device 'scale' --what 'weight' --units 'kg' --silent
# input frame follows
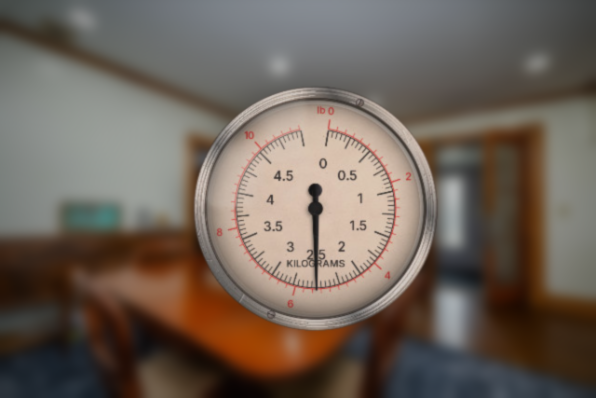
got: 2.5 kg
